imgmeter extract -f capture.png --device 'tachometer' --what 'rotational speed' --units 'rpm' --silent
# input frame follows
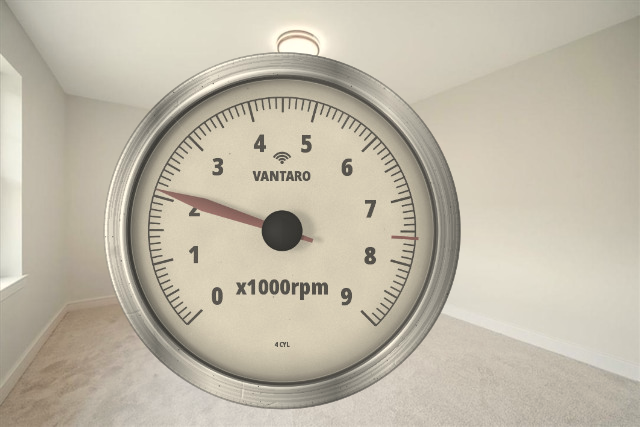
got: 2100 rpm
